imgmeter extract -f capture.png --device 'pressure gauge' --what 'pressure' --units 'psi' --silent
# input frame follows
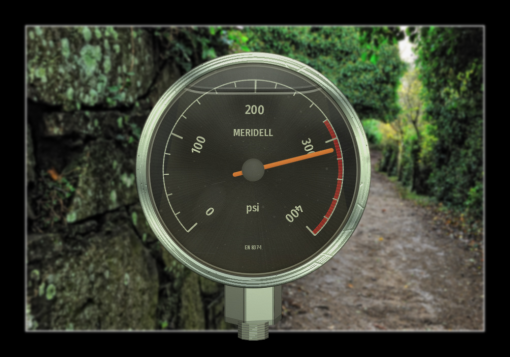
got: 310 psi
